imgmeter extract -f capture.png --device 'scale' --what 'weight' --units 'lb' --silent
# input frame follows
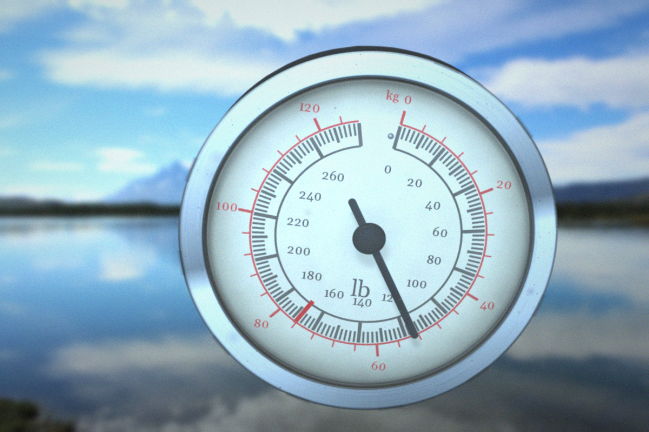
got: 116 lb
